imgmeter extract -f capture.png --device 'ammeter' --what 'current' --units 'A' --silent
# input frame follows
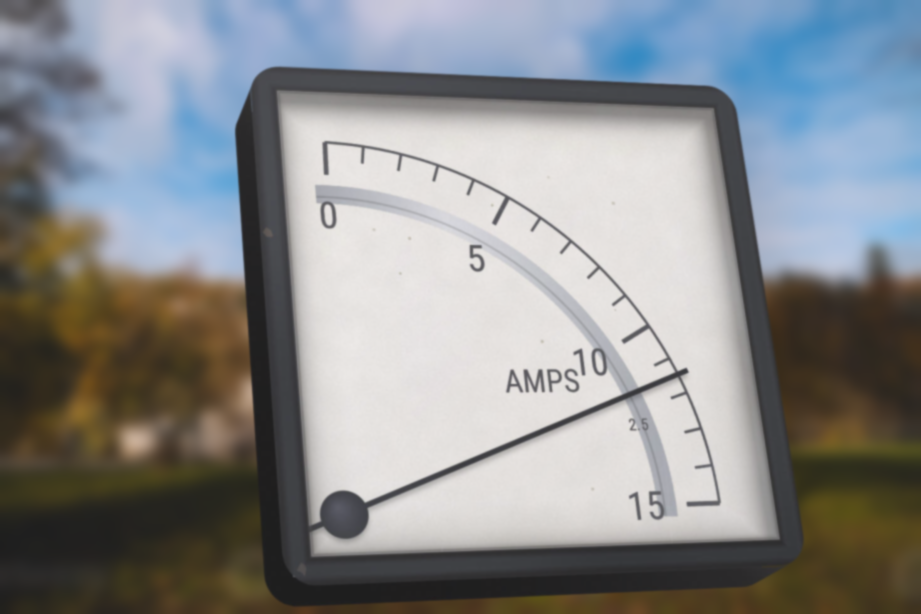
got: 11.5 A
